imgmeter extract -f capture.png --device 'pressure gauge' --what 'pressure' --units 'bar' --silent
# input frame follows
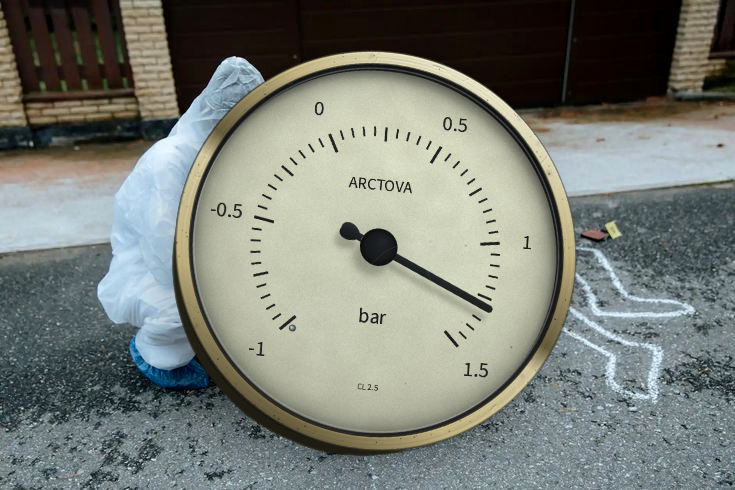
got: 1.3 bar
